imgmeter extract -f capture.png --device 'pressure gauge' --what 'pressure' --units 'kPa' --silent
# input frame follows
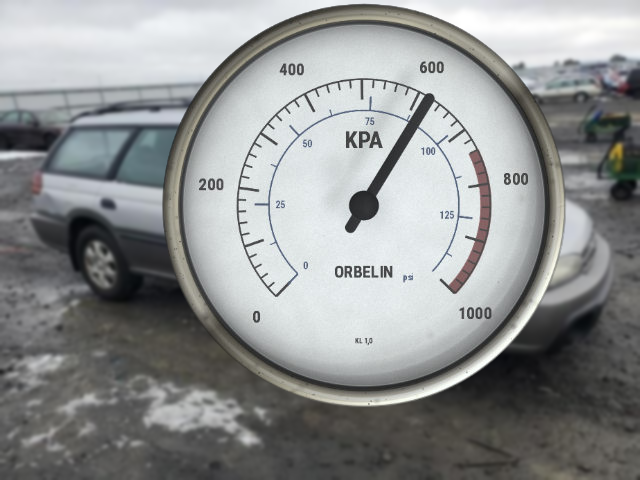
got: 620 kPa
